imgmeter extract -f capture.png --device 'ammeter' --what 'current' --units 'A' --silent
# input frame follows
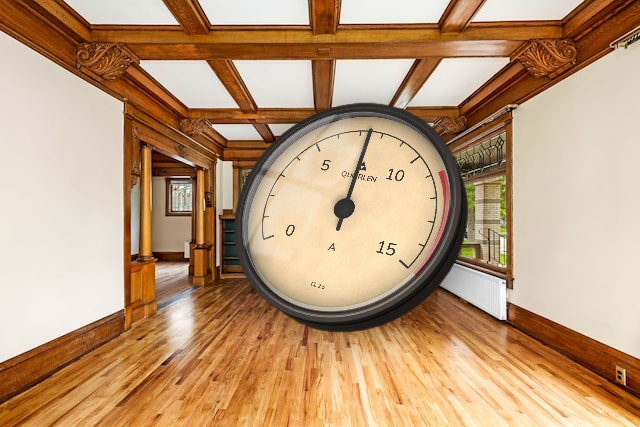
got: 7.5 A
